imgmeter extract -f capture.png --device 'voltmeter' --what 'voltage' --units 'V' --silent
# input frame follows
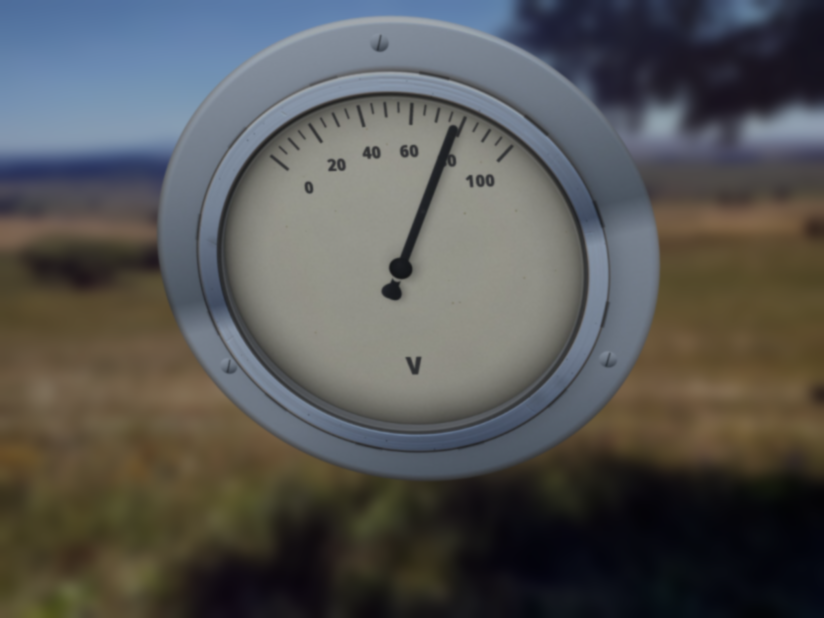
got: 77.5 V
